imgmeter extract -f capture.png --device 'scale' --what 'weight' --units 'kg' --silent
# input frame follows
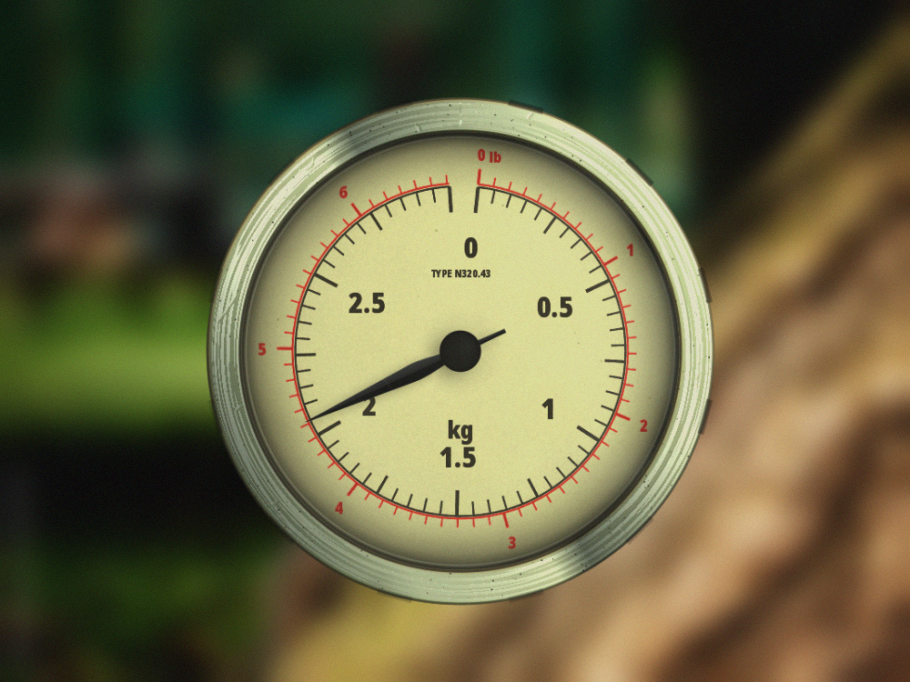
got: 2.05 kg
